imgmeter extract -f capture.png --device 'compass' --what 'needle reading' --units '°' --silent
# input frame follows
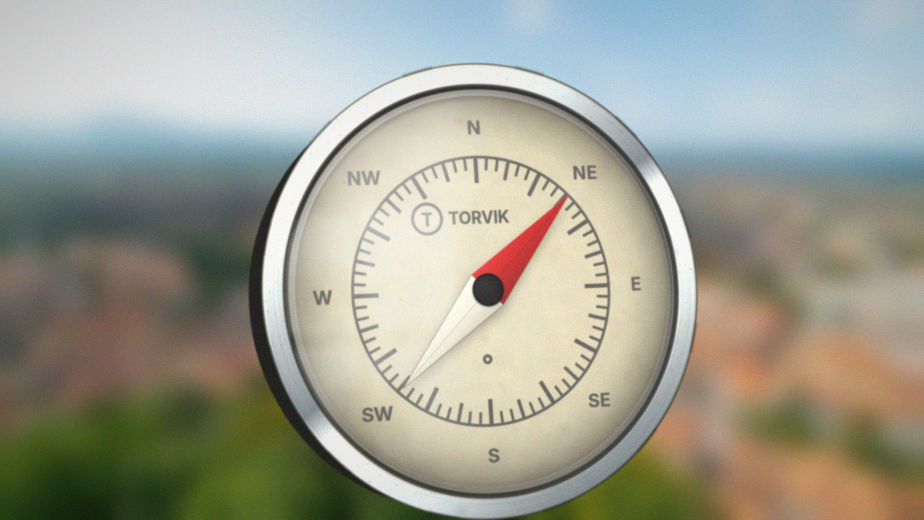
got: 45 °
